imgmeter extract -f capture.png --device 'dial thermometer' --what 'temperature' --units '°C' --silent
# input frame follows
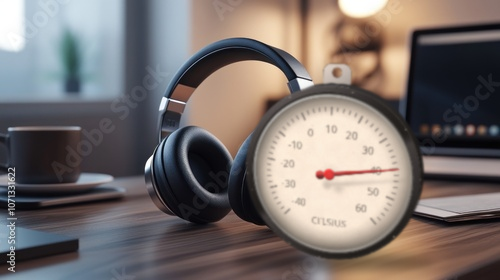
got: 40 °C
